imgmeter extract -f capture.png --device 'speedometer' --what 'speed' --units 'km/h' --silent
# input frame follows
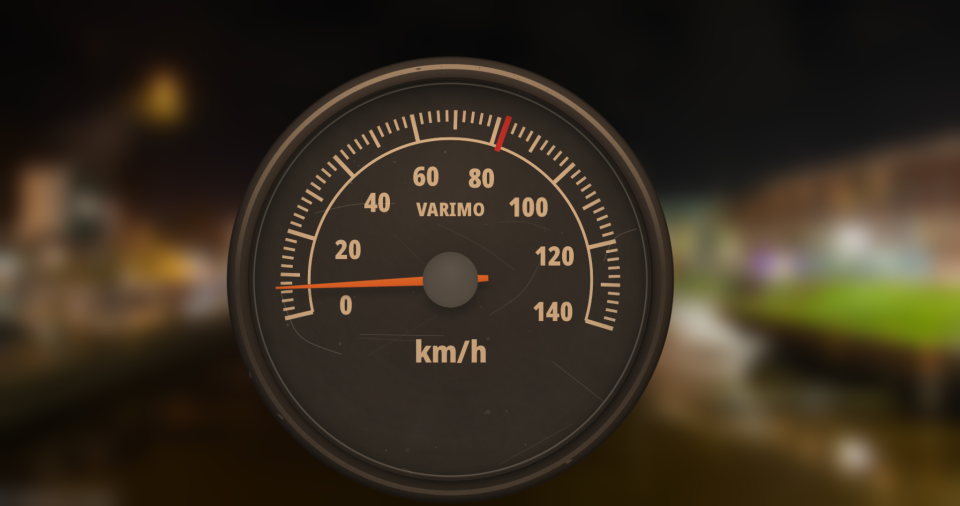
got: 7 km/h
